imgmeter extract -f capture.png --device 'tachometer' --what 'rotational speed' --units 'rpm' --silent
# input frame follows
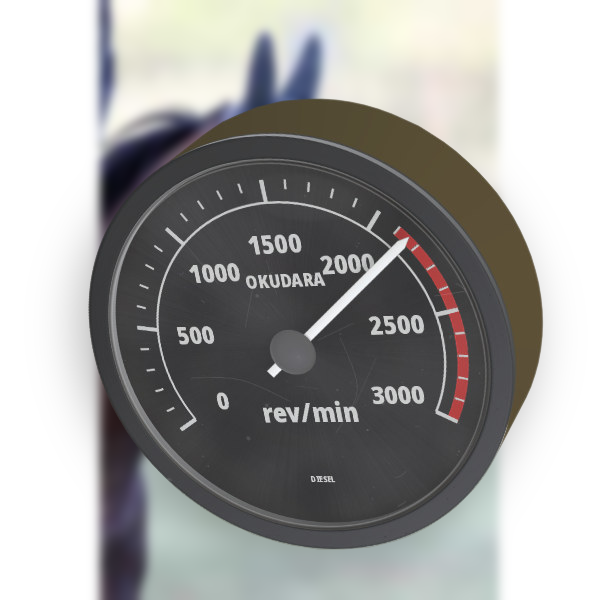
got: 2150 rpm
